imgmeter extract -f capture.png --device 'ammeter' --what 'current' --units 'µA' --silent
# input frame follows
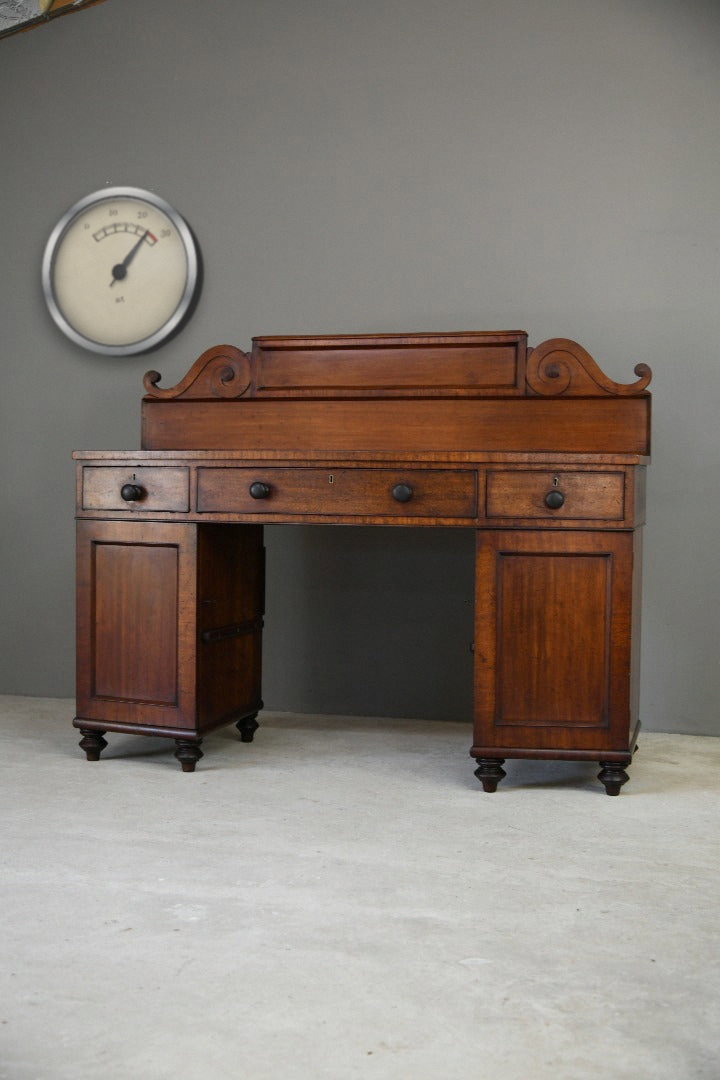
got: 25 µA
